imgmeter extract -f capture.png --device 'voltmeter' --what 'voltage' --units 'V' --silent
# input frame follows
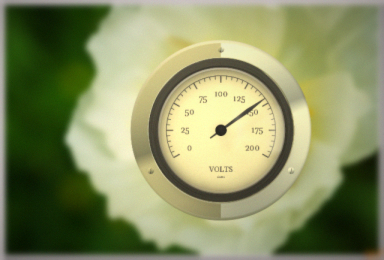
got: 145 V
